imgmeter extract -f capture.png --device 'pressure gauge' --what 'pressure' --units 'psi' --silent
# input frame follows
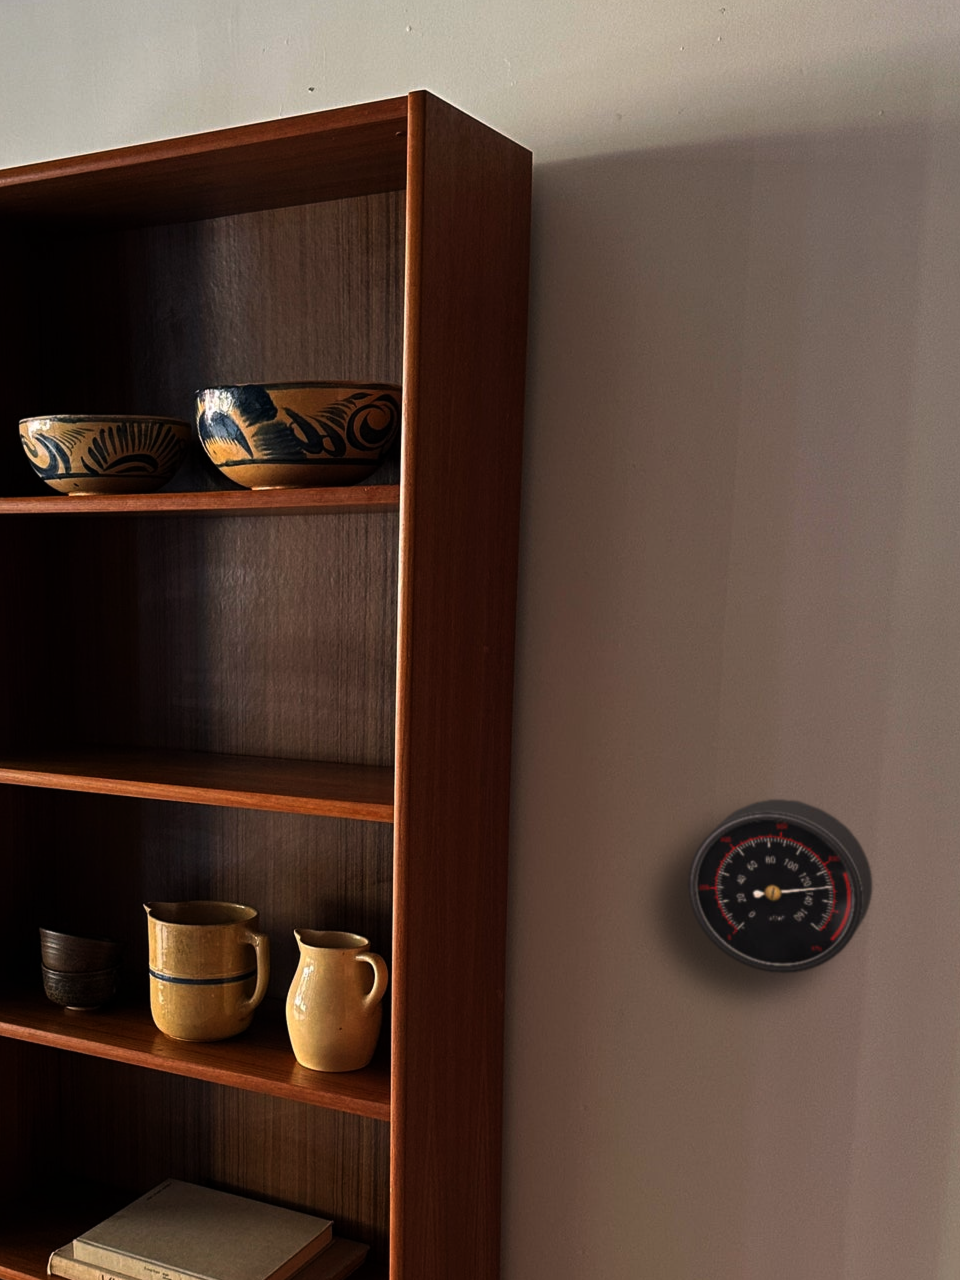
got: 130 psi
